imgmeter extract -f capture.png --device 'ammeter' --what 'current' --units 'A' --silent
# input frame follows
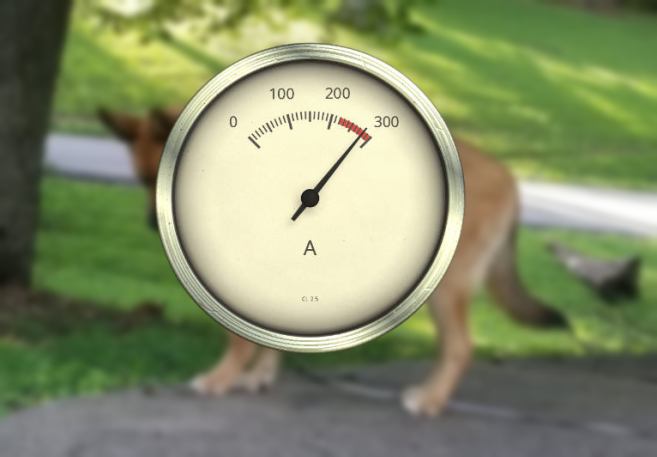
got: 280 A
